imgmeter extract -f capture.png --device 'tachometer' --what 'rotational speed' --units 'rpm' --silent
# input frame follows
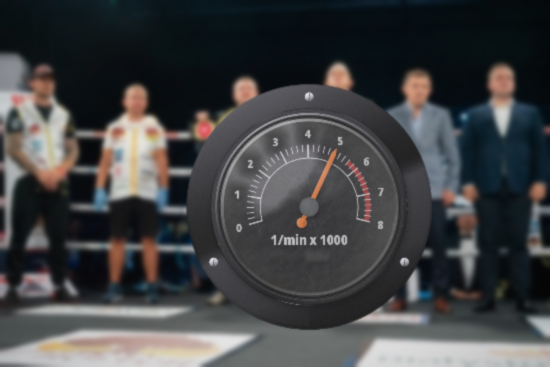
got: 5000 rpm
